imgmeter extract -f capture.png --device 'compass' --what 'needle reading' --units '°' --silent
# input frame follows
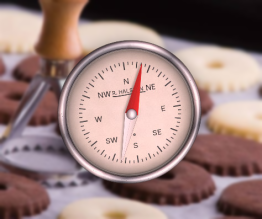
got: 20 °
